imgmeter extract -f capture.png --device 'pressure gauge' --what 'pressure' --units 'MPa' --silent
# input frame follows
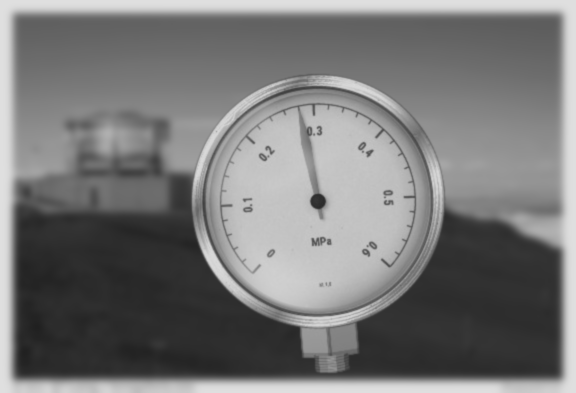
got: 0.28 MPa
